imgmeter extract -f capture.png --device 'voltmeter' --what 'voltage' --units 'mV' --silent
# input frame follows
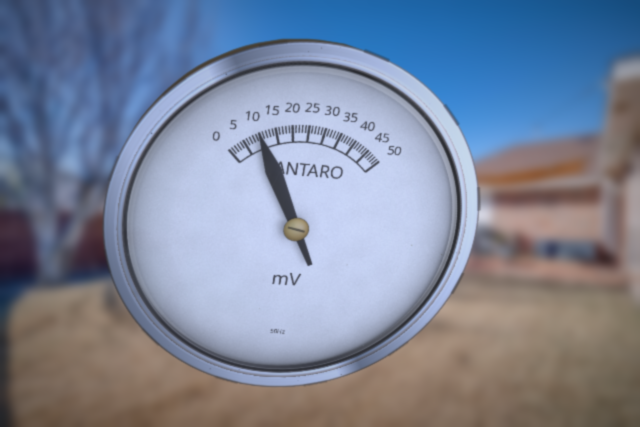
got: 10 mV
